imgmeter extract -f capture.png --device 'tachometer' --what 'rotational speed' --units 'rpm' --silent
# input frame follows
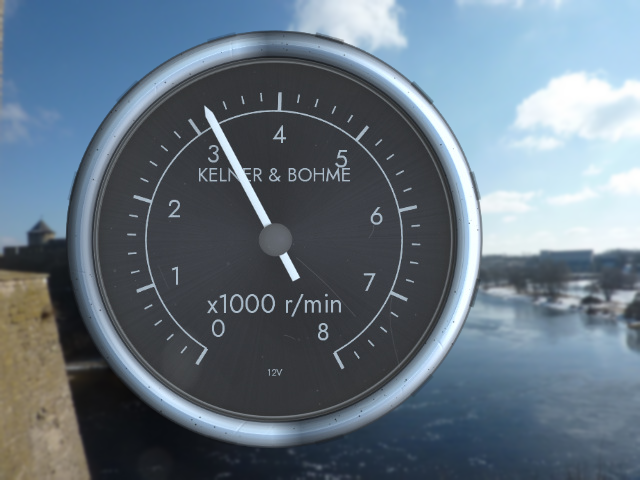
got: 3200 rpm
